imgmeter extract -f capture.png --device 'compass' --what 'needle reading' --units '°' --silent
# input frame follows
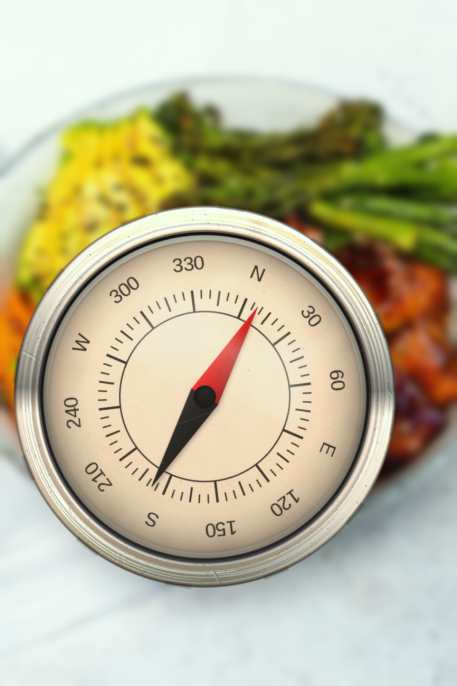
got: 7.5 °
